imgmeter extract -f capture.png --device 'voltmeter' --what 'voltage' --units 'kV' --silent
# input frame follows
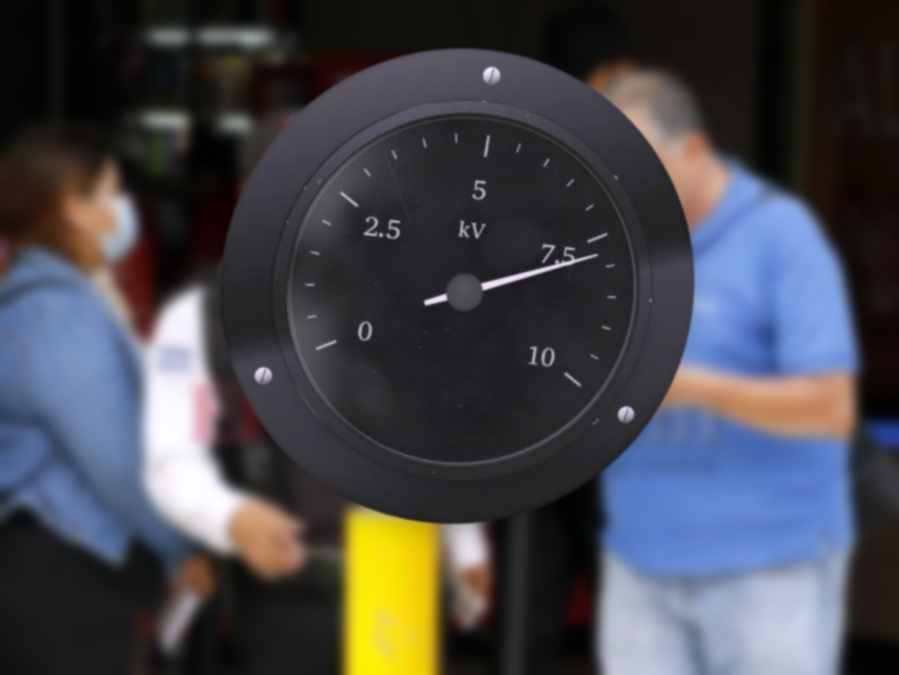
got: 7.75 kV
